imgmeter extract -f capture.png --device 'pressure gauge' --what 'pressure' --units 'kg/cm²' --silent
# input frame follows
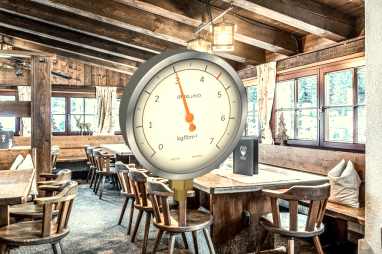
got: 3 kg/cm²
